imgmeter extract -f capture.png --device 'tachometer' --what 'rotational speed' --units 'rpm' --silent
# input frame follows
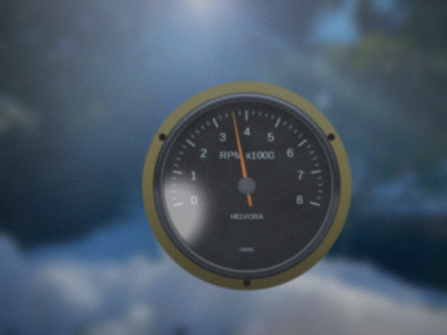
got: 3600 rpm
